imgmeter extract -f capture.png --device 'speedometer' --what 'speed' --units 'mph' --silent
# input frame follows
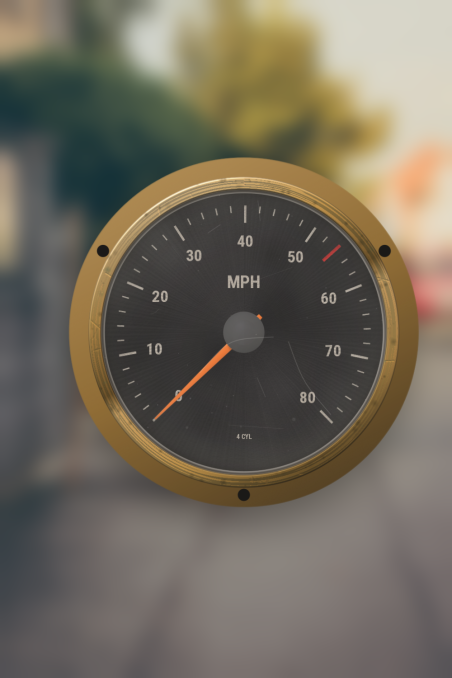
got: 0 mph
